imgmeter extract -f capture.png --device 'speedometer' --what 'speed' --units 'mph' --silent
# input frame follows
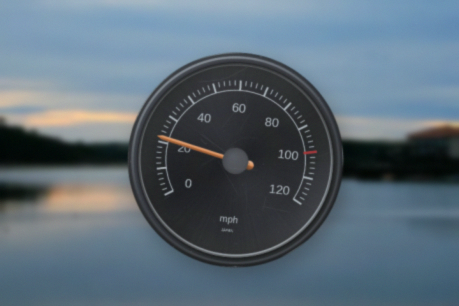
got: 22 mph
